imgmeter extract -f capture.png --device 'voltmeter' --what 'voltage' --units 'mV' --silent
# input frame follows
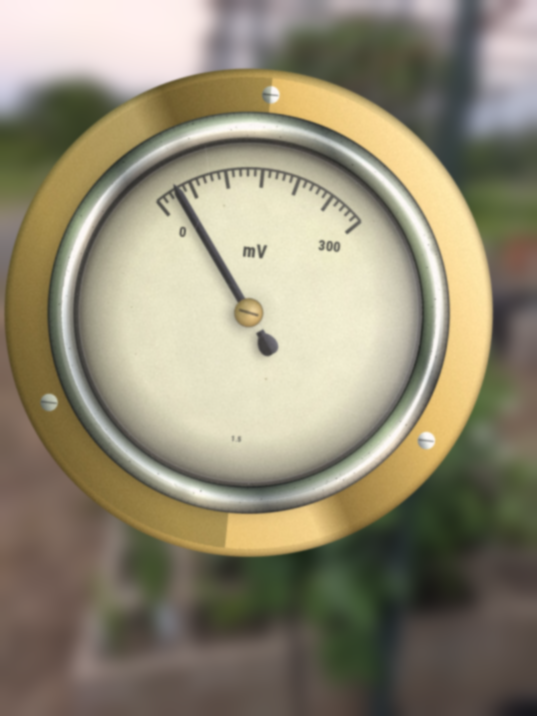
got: 30 mV
